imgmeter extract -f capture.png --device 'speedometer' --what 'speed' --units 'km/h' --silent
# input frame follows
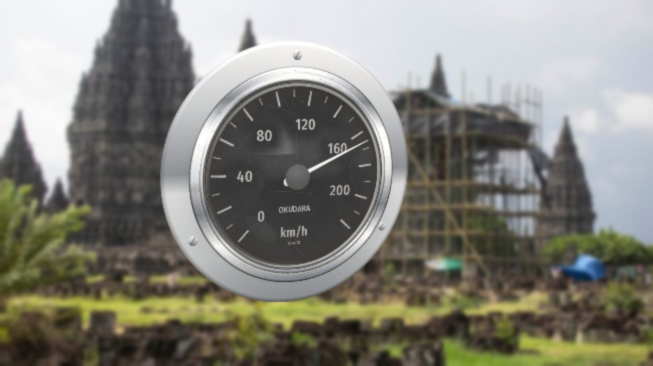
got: 165 km/h
